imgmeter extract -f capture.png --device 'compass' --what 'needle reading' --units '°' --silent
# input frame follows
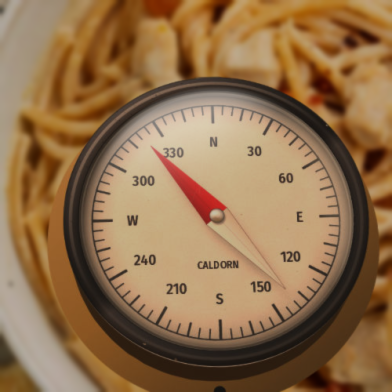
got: 320 °
